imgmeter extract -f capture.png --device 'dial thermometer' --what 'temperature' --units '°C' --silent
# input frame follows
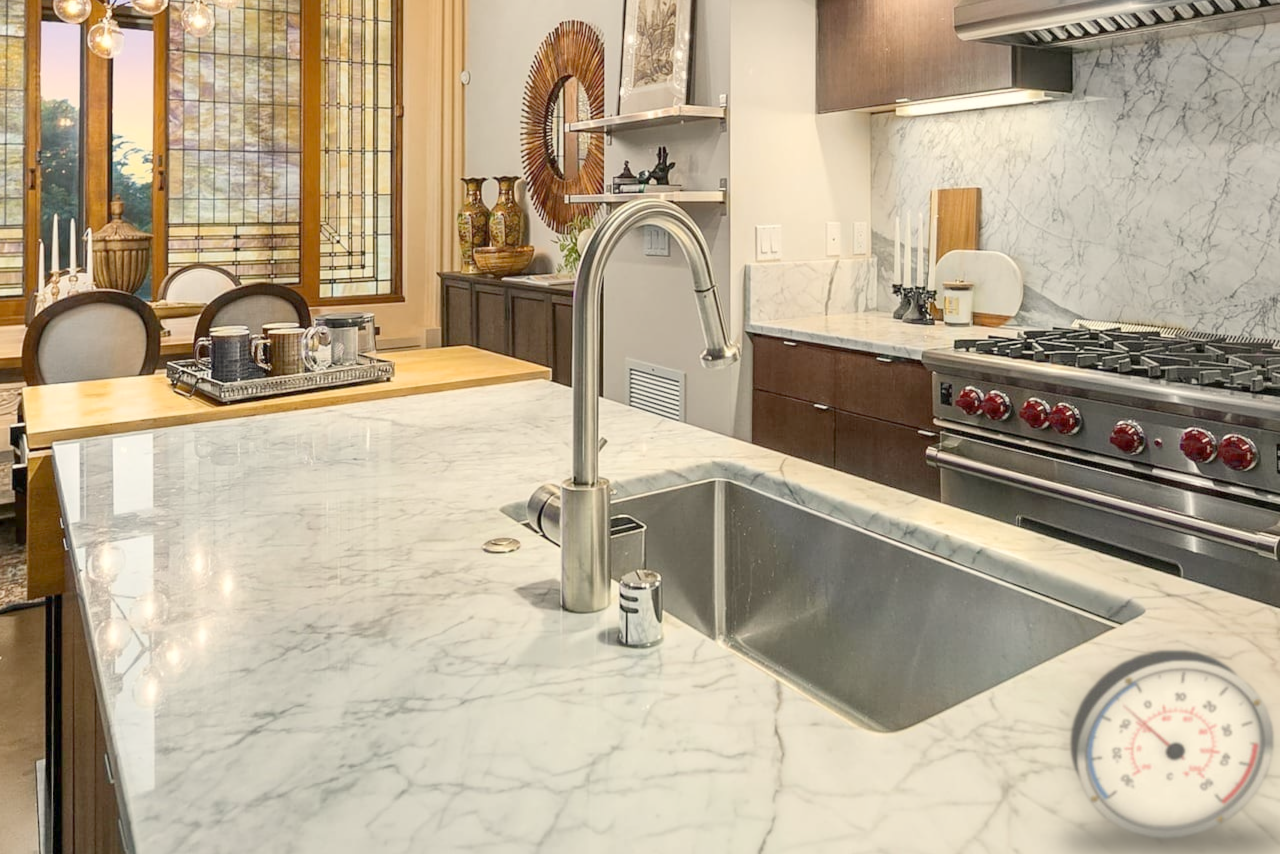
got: -5 °C
